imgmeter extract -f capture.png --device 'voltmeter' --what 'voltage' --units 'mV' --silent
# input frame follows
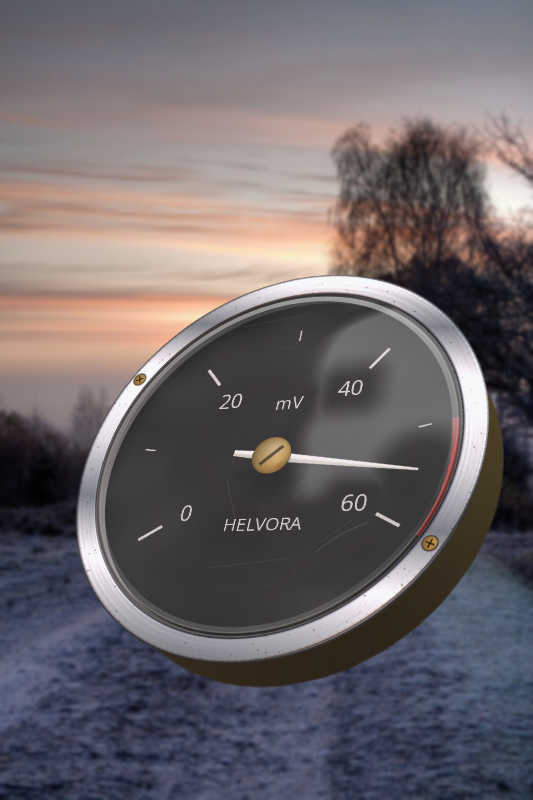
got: 55 mV
